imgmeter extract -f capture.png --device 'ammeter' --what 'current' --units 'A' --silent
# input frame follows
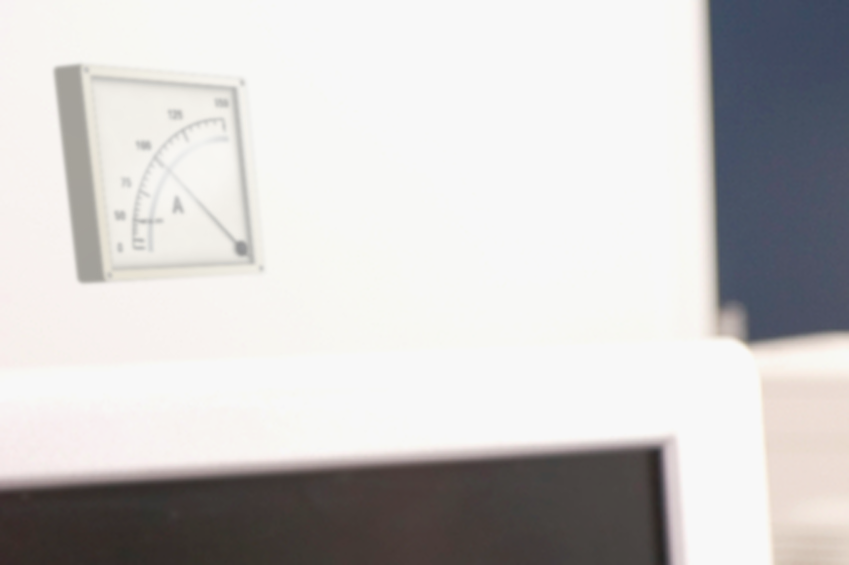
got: 100 A
